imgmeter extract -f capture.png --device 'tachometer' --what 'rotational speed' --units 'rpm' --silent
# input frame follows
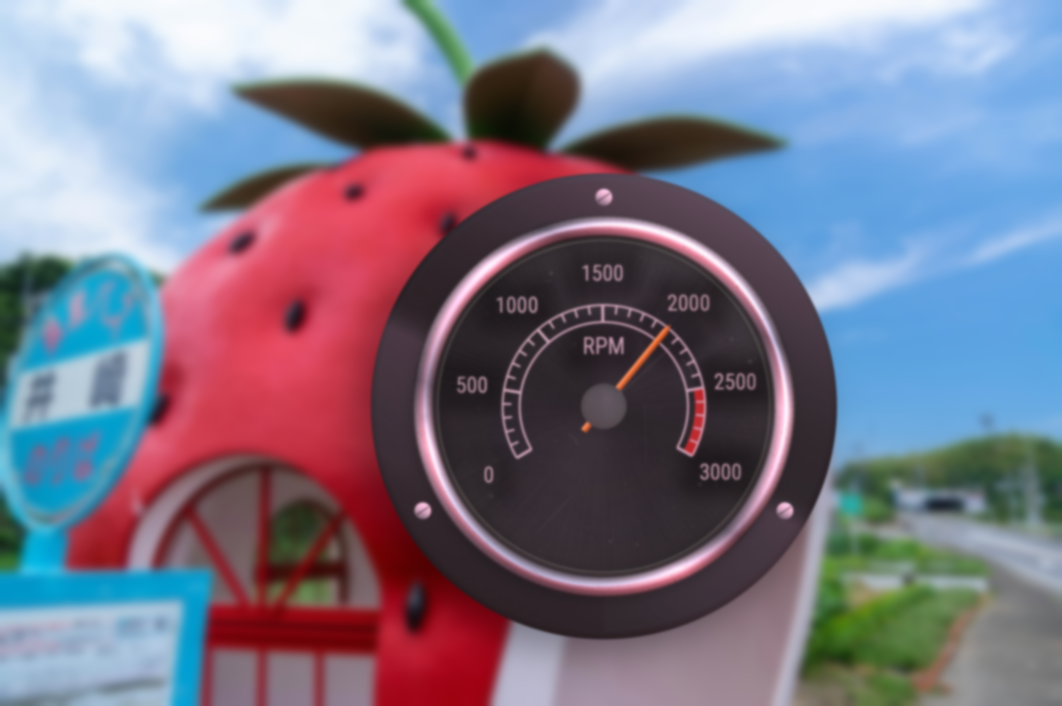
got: 2000 rpm
